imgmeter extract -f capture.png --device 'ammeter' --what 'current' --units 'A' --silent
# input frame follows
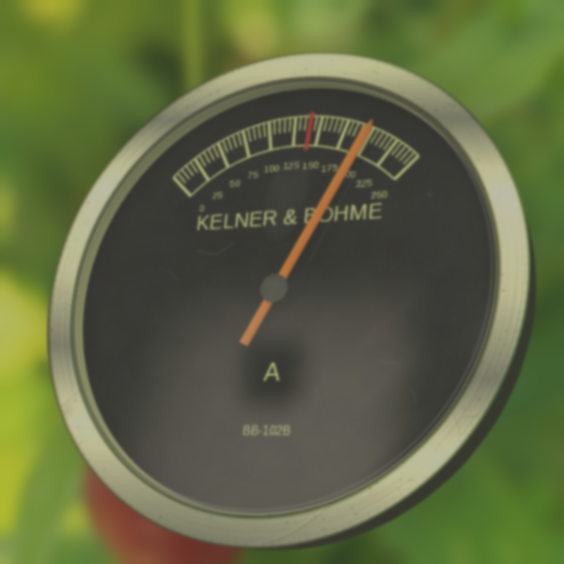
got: 200 A
